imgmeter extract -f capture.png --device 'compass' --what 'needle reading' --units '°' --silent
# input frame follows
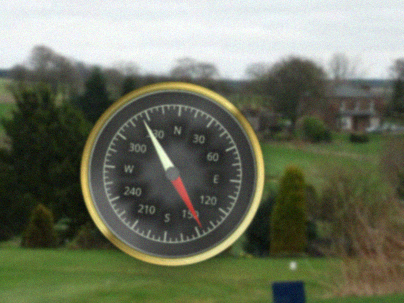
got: 145 °
